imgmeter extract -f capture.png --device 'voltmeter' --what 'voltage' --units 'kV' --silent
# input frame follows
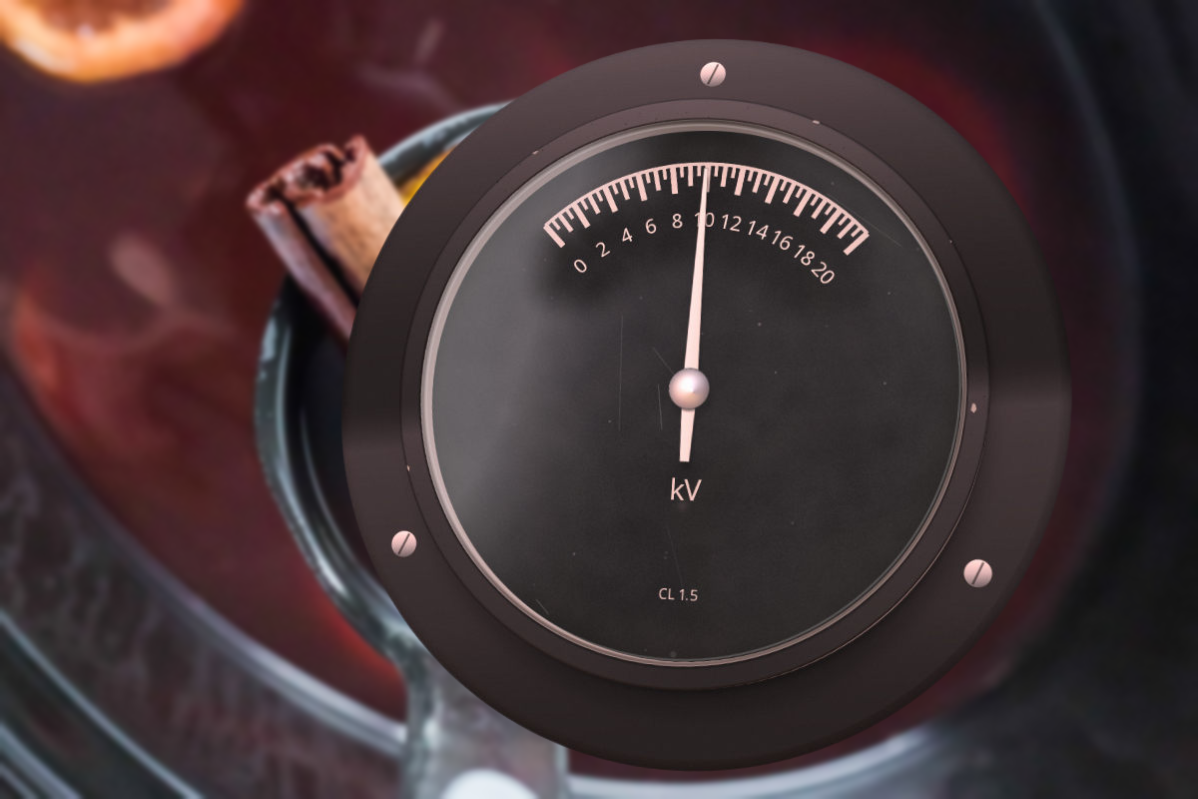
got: 10 kV
